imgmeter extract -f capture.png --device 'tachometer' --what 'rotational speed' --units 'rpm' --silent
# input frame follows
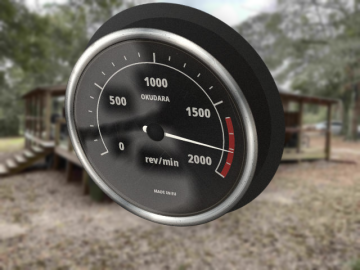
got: 1800 rpm
